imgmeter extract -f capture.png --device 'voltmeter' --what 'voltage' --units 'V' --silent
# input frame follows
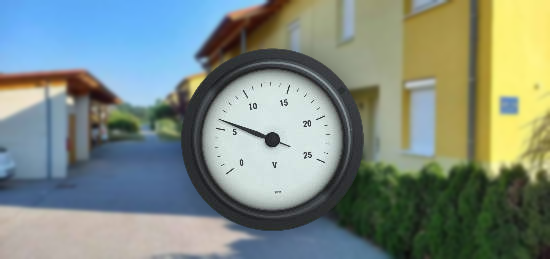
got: 6 V
